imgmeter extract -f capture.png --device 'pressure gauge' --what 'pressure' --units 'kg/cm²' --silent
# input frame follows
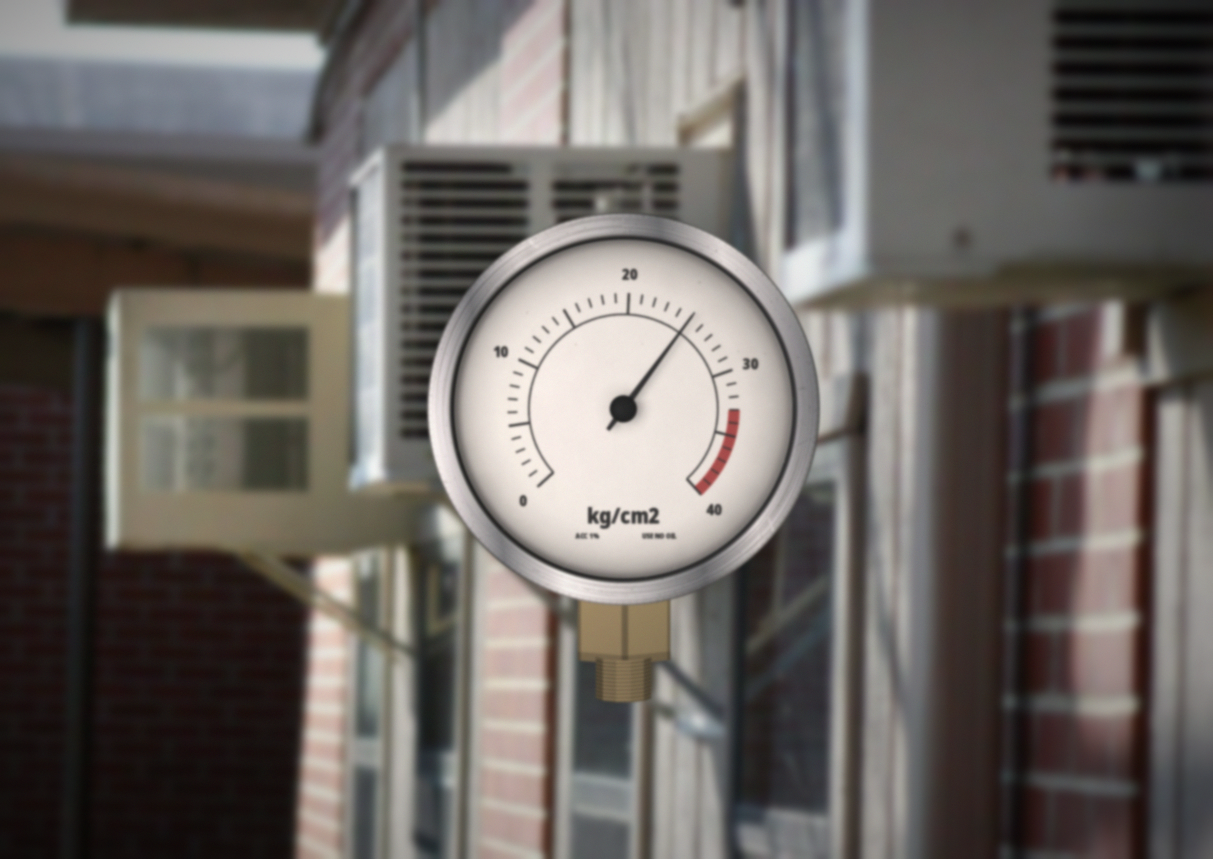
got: 25 kg/cm²
